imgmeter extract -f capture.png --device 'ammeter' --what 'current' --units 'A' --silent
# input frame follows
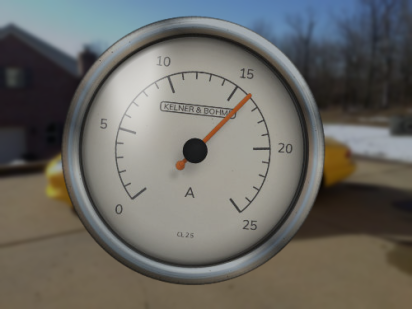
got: 16 A
